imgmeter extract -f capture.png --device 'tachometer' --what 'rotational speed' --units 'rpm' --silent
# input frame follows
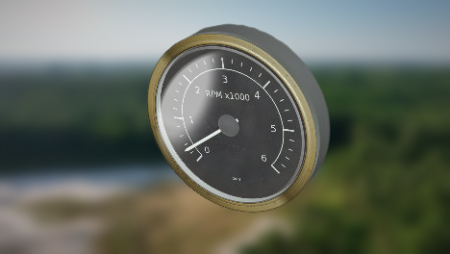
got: 300 rpm
